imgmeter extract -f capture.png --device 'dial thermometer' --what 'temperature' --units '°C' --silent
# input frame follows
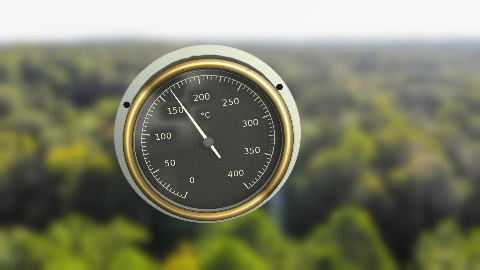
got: 165 °C
